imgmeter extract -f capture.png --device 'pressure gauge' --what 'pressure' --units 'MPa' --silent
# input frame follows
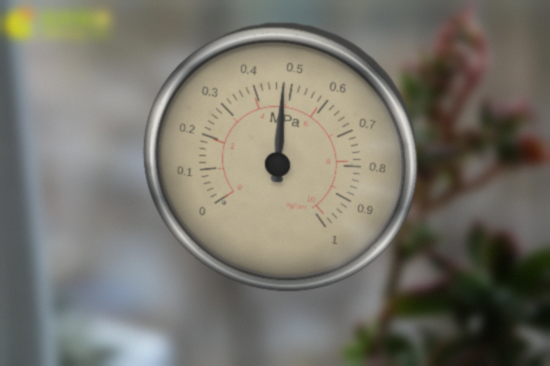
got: 0.48 MPa
